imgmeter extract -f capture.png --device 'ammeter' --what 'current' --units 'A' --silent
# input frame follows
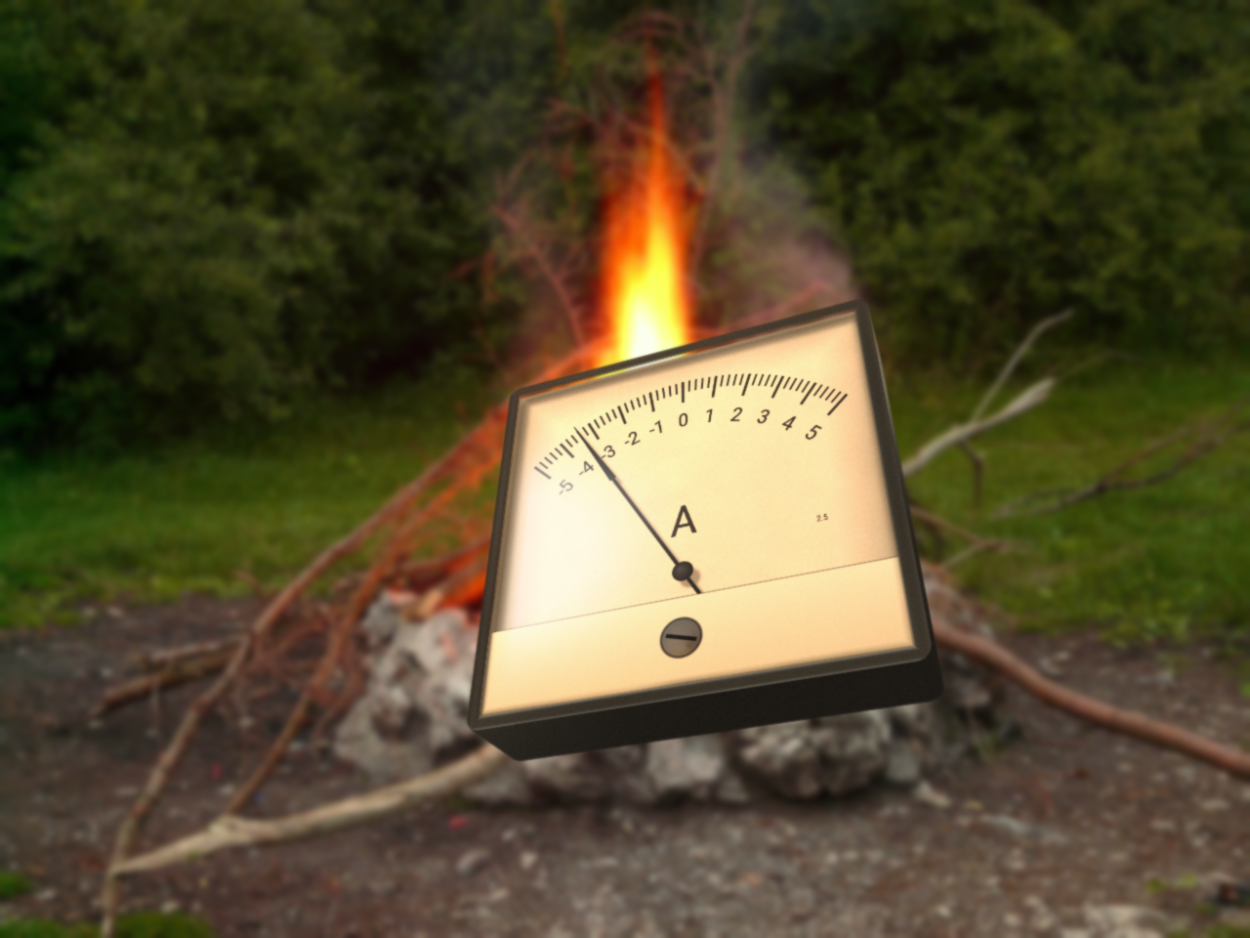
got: -3.4 A
